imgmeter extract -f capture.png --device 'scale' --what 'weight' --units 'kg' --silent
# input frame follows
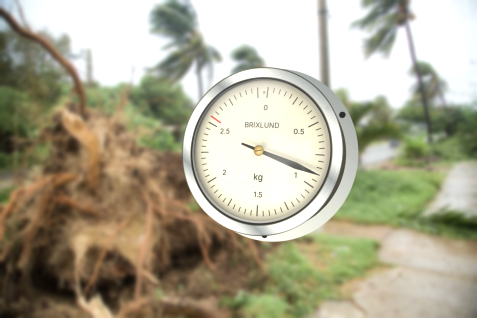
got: 0.9 kg
